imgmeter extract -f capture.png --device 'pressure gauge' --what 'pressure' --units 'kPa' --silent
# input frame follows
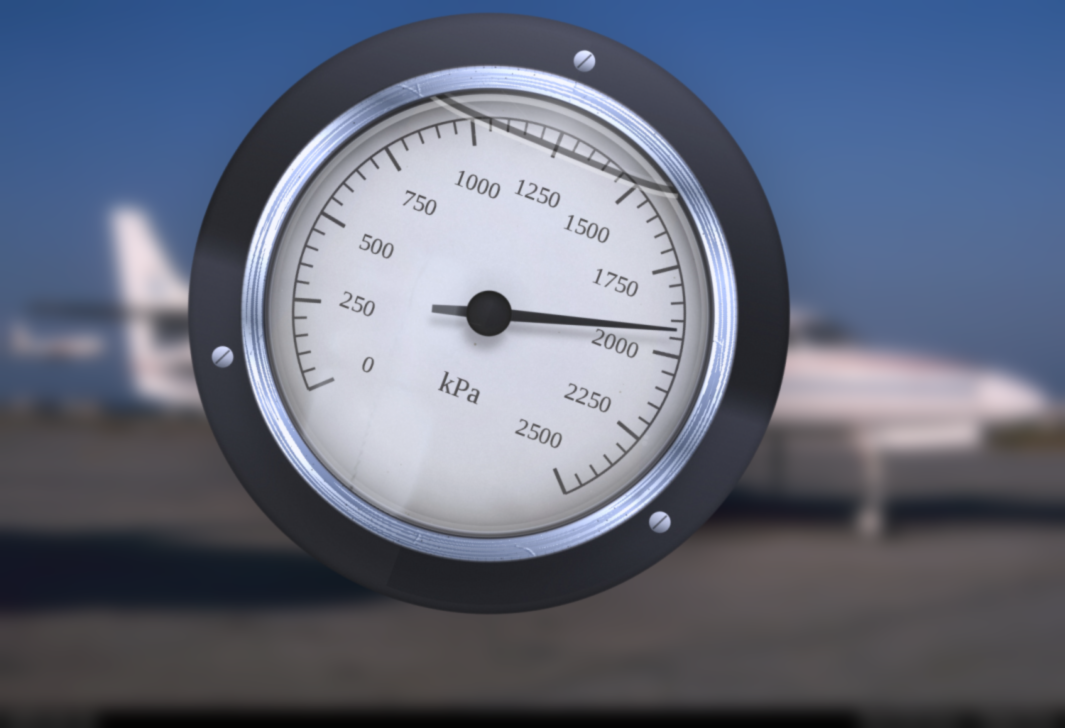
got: 1925 kPa
